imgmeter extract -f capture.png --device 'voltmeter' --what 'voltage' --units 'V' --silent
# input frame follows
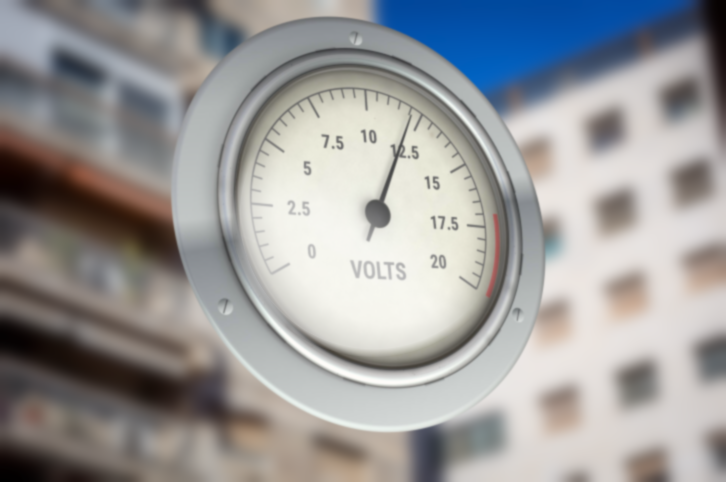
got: 12 V
